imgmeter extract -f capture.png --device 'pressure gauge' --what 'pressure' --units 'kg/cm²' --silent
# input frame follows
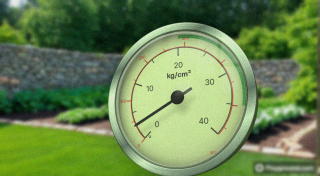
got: 2.5 kg/cm²
